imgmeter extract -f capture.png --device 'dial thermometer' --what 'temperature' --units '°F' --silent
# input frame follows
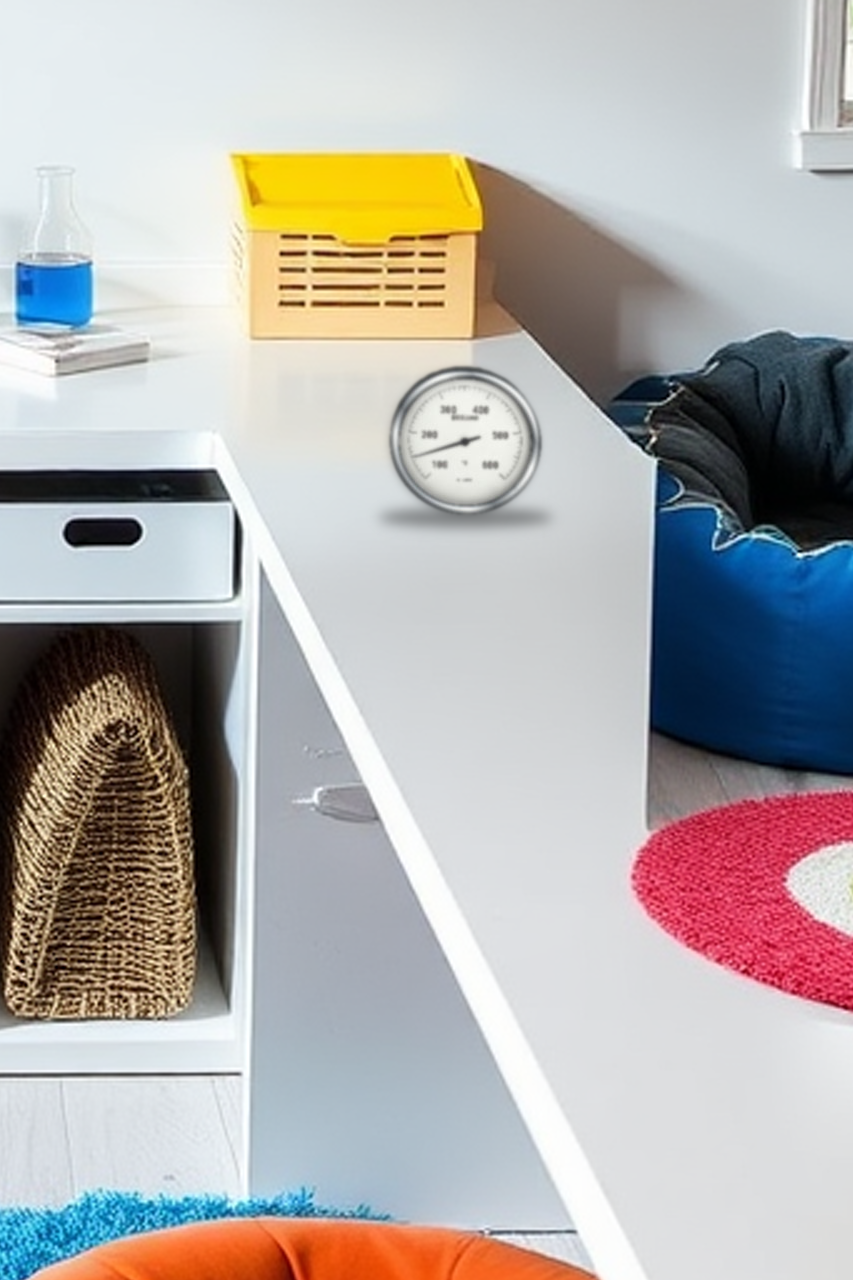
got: 150 °F
